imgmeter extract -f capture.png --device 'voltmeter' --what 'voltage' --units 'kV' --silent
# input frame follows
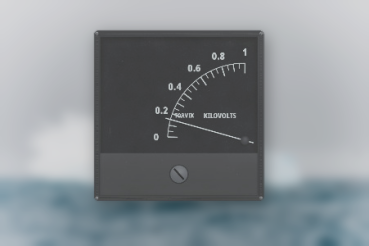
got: 0.15 kV
